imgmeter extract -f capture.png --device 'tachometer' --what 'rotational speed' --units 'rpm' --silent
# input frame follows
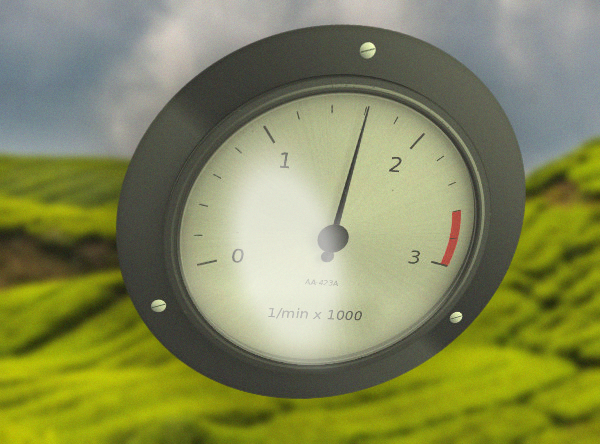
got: 1600 rpm
